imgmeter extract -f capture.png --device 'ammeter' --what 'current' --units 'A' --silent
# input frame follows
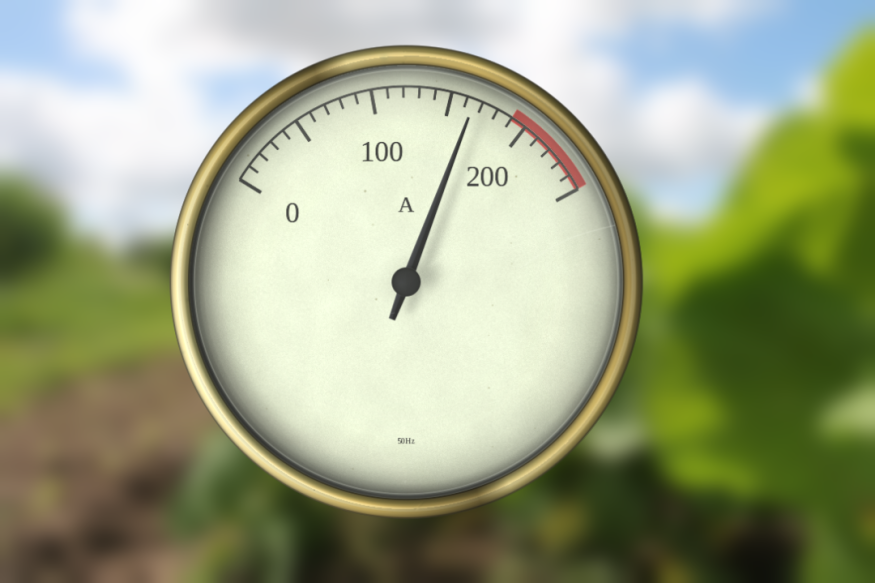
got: 165 A
